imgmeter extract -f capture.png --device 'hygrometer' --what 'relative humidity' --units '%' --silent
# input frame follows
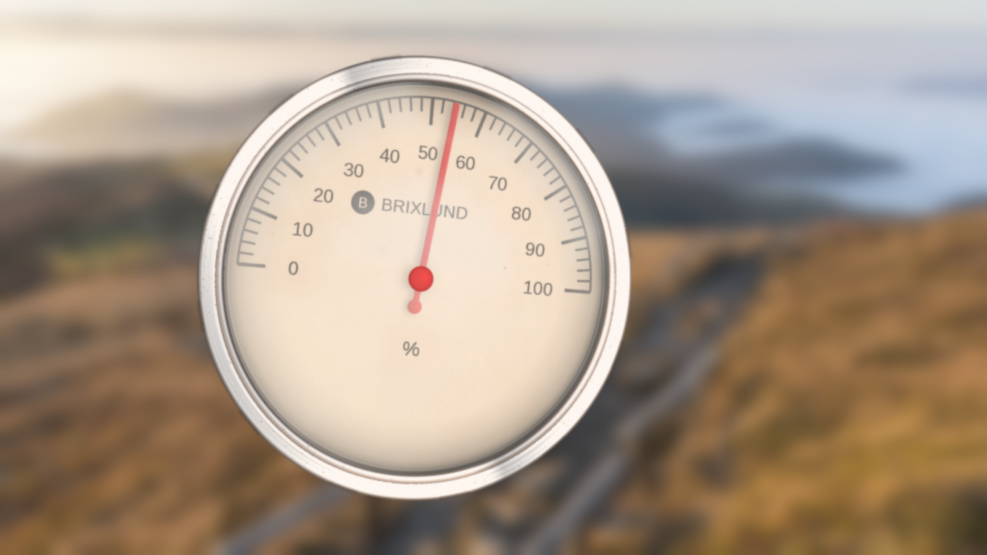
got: 54 %
